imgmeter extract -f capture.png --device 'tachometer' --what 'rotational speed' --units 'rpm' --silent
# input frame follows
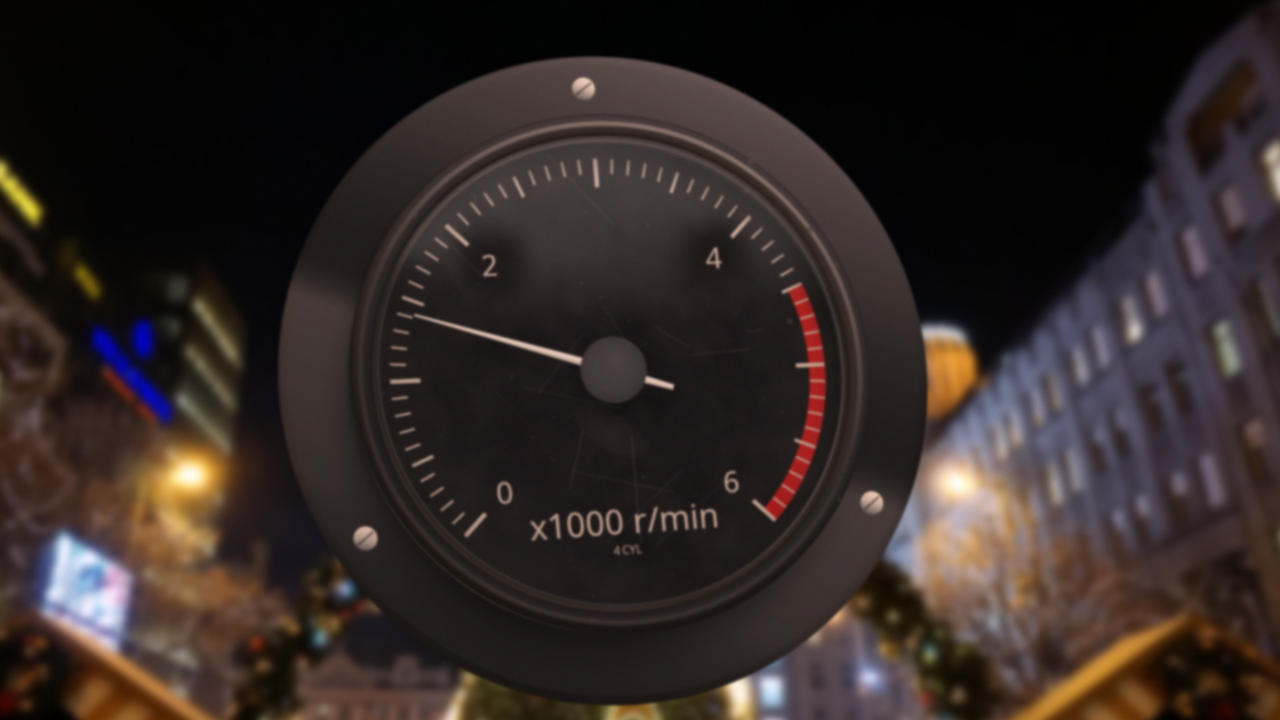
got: 1400 rpm
